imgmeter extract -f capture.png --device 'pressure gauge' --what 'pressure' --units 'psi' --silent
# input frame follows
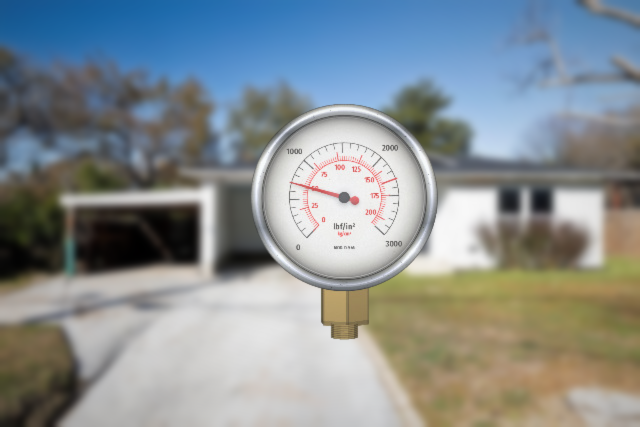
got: 700 psi
